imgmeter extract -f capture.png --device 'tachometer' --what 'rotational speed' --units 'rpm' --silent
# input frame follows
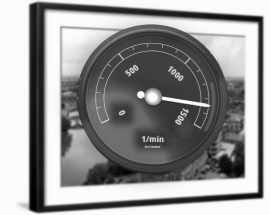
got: 1350 rpm
